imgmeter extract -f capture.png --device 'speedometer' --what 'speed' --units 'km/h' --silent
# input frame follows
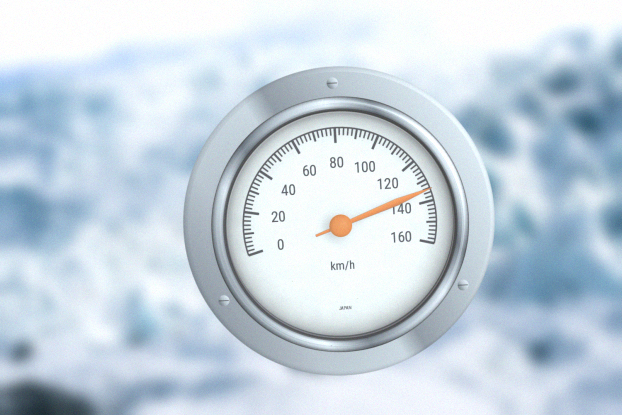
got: 134 km/h
